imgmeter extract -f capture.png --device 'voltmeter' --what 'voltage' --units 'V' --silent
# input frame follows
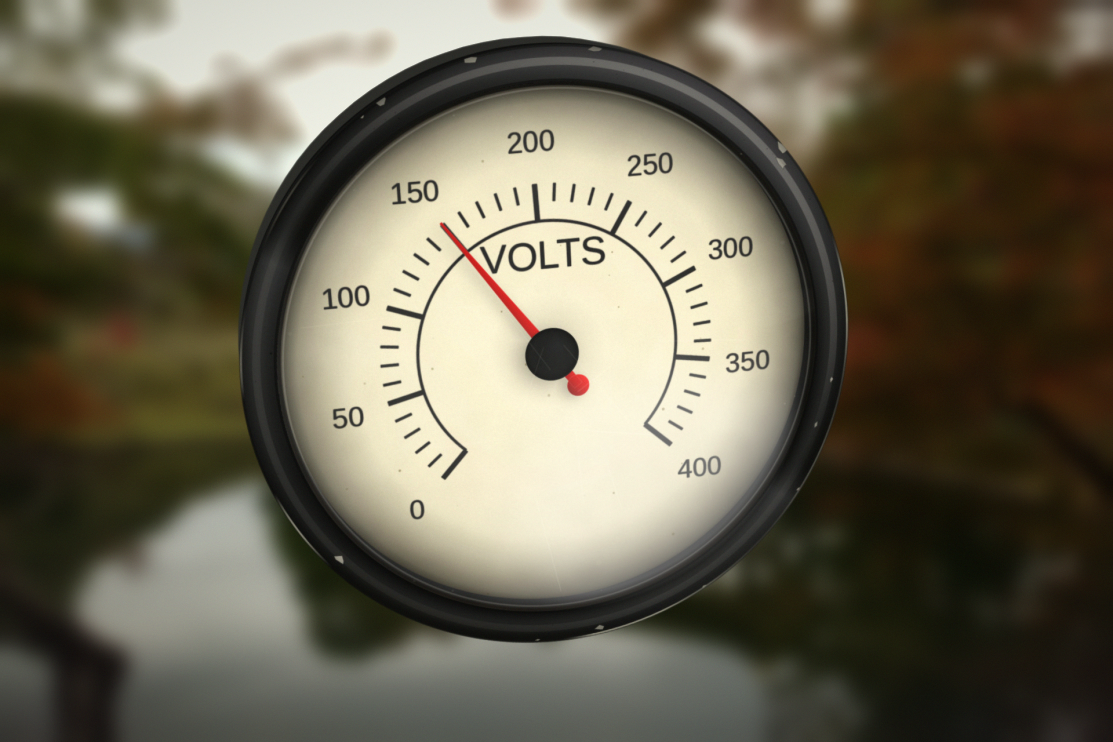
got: 150 V
